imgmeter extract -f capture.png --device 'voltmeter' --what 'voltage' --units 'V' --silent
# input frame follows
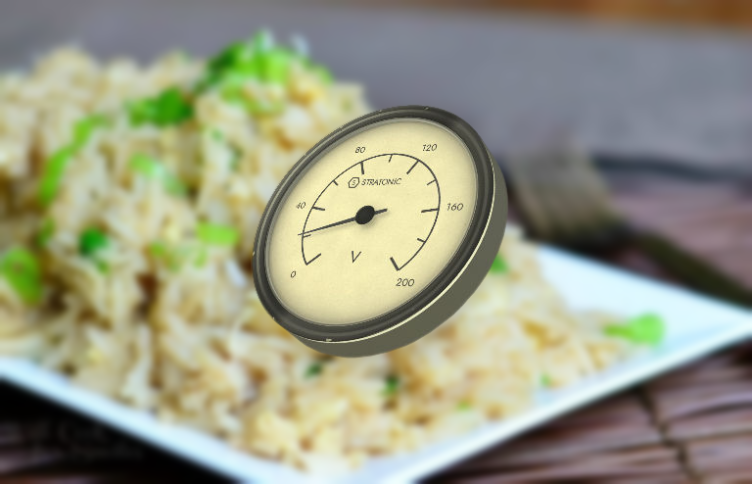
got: 20 V
